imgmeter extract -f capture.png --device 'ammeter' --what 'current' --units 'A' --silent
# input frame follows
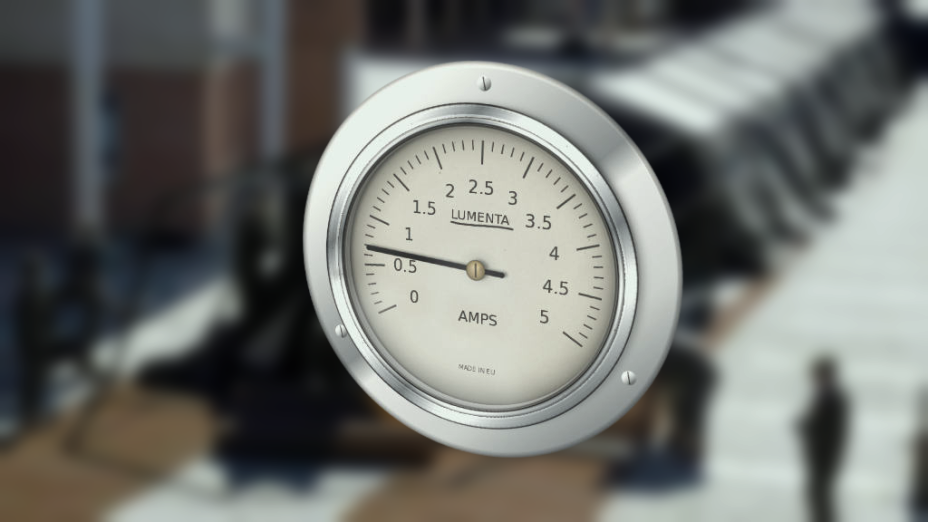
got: 0.7 A
